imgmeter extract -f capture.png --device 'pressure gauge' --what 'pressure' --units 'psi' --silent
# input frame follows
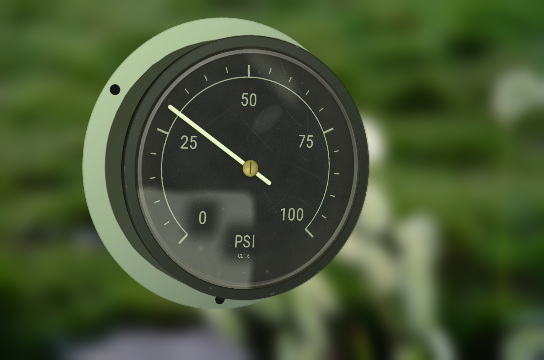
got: 30 psi
